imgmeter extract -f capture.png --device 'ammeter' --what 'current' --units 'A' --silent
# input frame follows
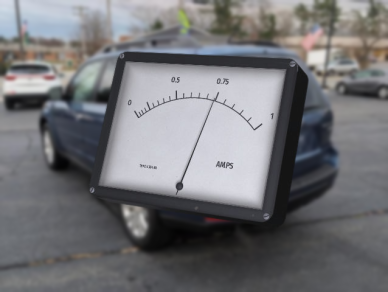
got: 0.75 A
